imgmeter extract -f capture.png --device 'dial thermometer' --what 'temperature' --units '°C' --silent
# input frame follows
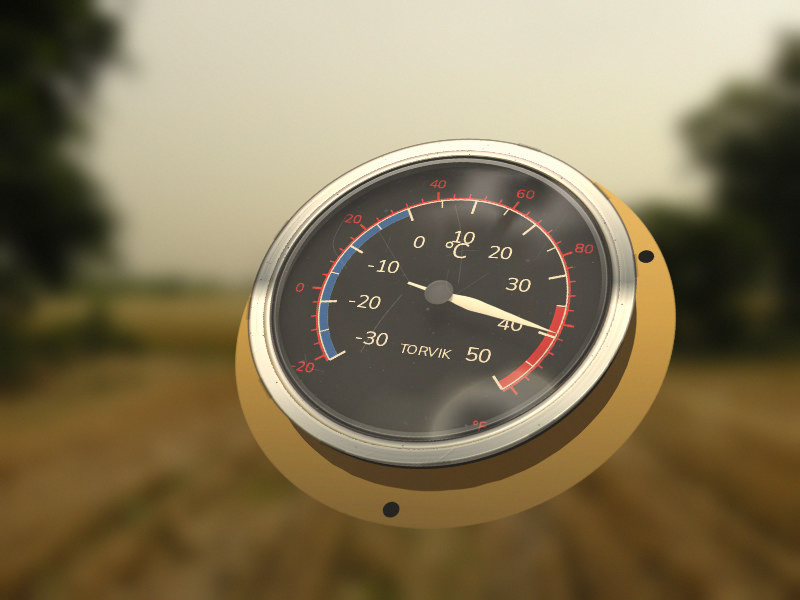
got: 40 °C
